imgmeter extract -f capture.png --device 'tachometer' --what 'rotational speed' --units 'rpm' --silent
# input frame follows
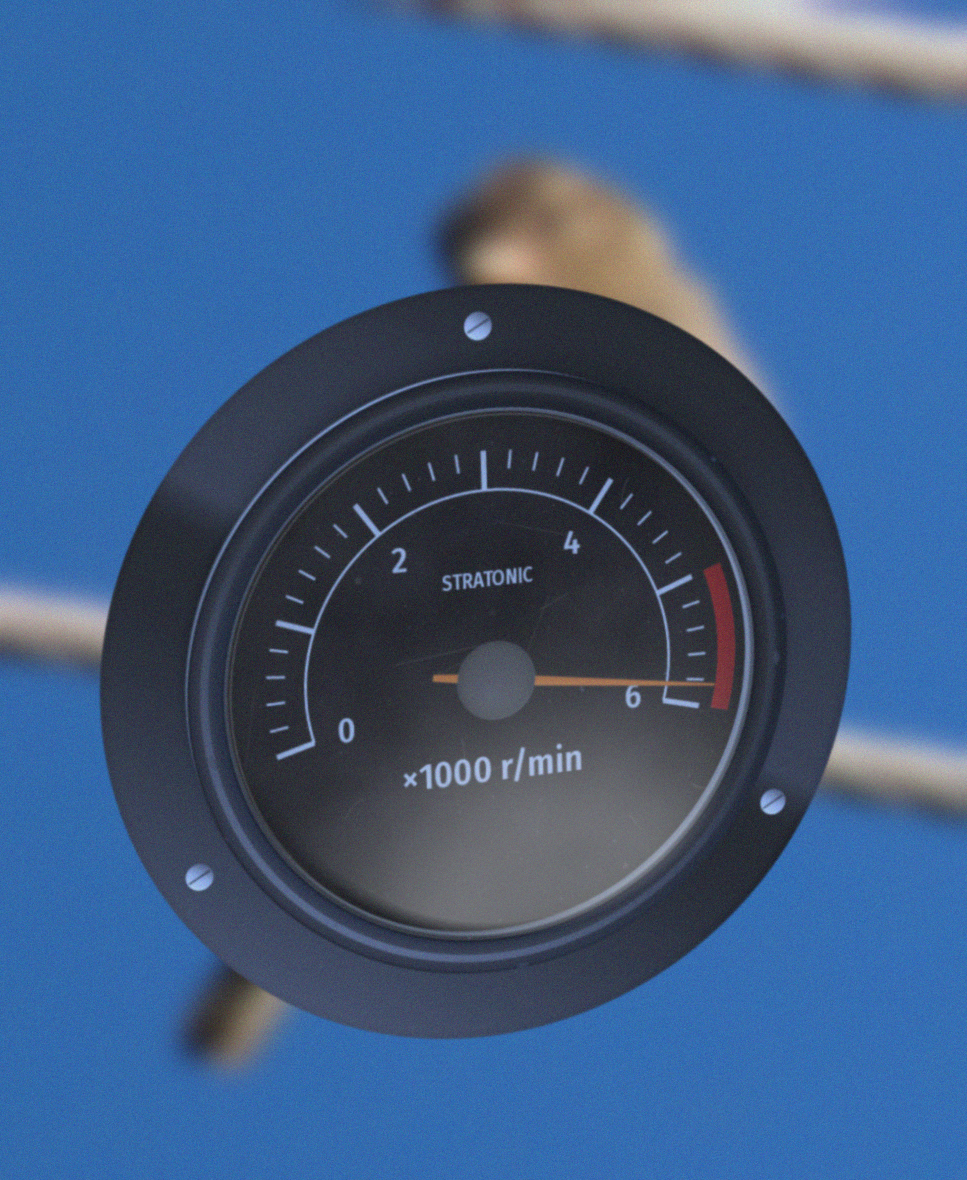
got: 5800 rpm
